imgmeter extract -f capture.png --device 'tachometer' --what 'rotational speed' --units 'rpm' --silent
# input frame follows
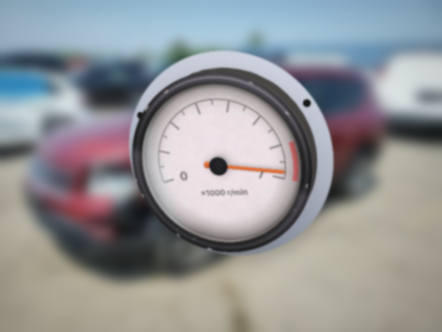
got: 6750 rpm
